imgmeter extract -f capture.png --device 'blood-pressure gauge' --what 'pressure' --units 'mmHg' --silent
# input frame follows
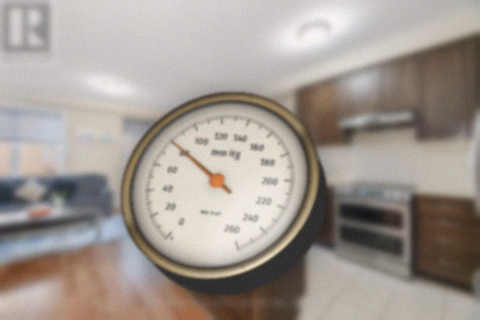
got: 80 mmHg
